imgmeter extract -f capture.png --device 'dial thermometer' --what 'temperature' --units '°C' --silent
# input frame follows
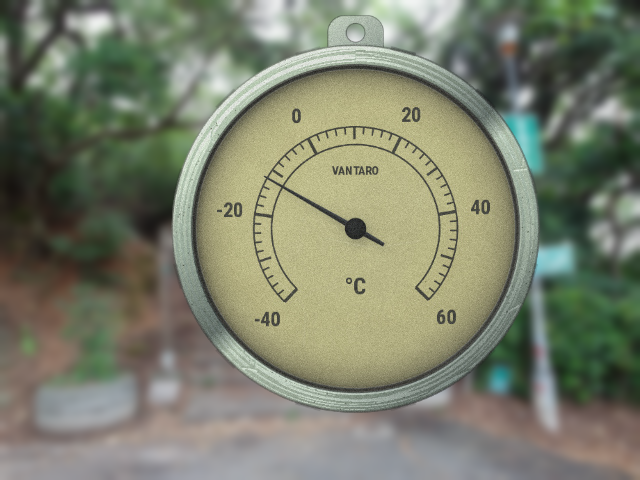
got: -12 °C
